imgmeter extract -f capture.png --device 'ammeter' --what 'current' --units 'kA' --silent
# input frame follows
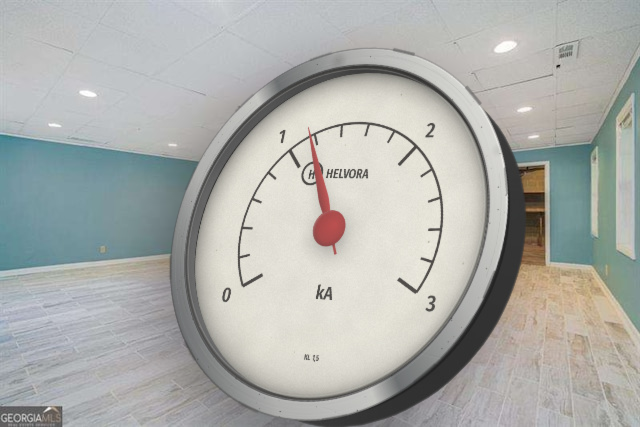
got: 1.2 kA
